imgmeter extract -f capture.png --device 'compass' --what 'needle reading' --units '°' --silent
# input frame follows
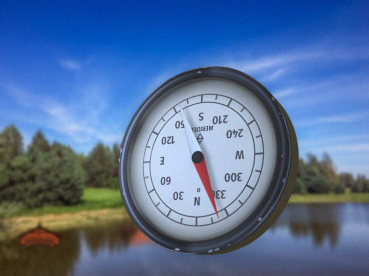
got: 337.5 °
